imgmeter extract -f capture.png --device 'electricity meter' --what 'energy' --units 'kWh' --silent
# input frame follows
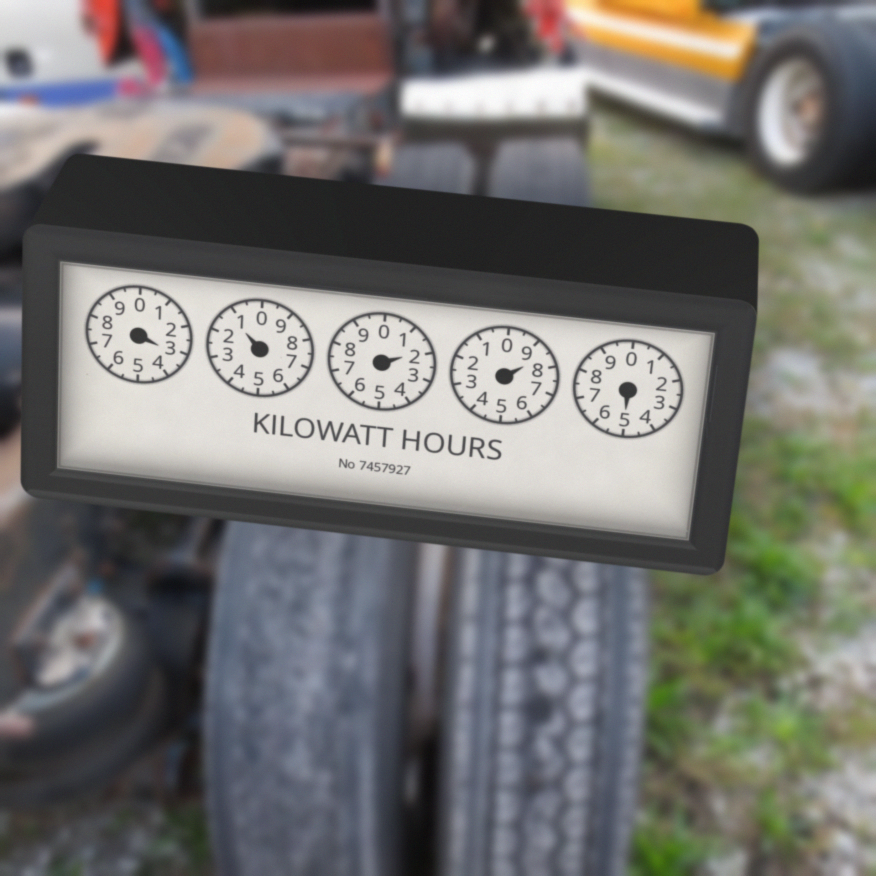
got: 31185 kWh
